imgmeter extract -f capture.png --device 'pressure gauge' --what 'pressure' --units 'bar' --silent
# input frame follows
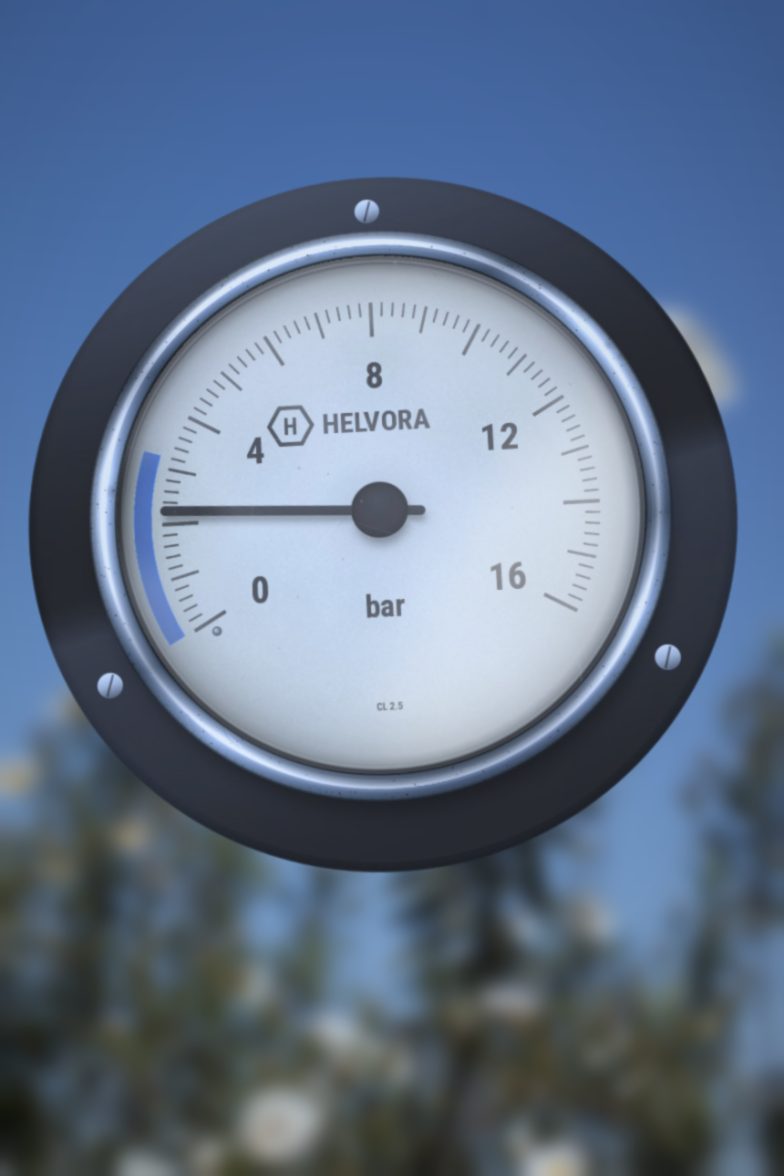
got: 2.2 bar
